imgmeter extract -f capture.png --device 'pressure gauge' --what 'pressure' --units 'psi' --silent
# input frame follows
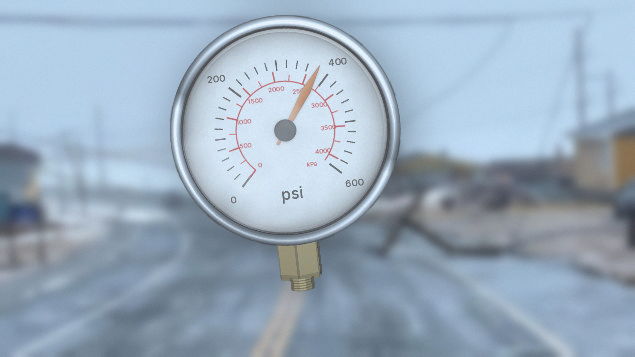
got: 380 psi
